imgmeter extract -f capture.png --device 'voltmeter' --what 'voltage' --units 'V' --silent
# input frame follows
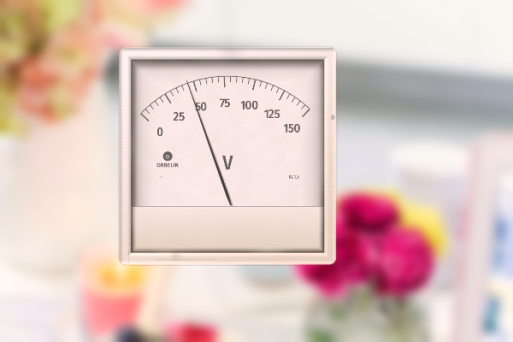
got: 45 V
